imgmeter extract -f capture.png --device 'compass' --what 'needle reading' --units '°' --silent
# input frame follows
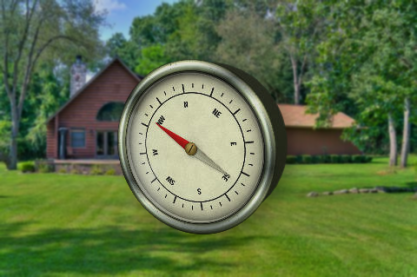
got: 310 °
